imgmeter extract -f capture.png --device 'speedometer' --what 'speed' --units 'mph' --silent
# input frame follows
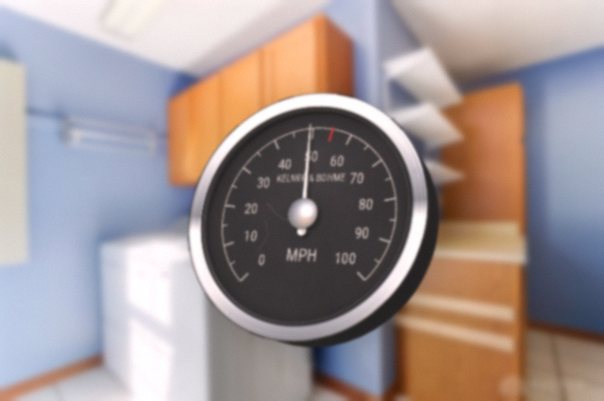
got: 50 mph
